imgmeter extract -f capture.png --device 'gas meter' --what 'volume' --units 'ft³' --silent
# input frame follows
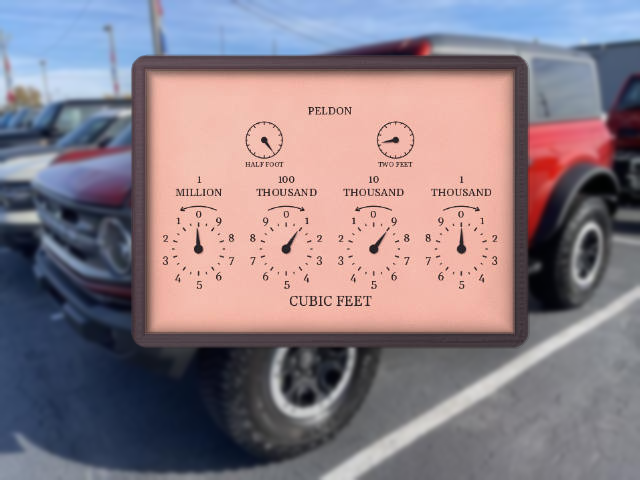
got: 9000 ft³
